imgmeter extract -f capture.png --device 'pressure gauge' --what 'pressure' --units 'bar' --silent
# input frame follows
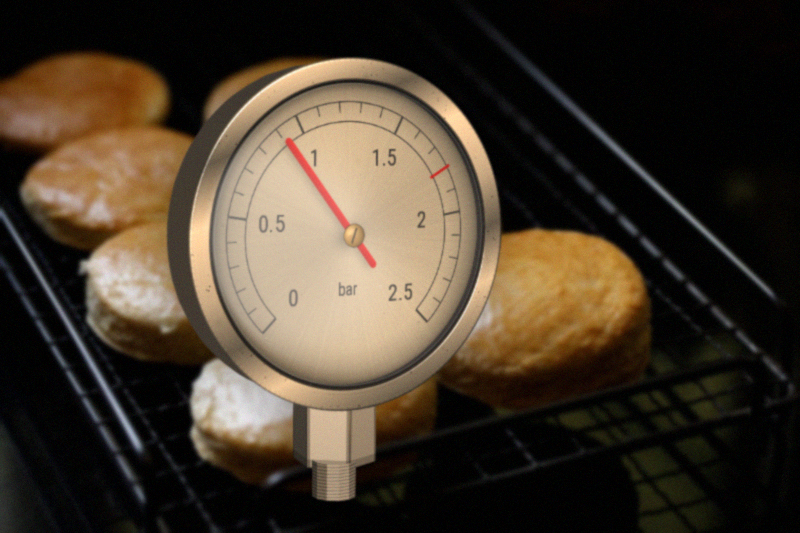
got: 0.9 bar
